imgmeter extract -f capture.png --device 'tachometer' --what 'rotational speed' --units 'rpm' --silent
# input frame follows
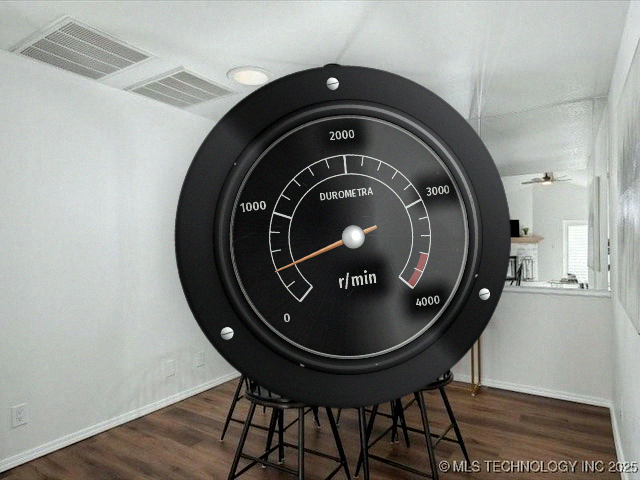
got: 400 rpm
